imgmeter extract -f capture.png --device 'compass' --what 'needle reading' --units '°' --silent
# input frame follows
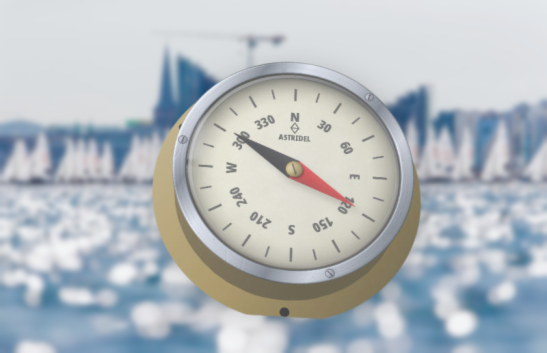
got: 120 °
